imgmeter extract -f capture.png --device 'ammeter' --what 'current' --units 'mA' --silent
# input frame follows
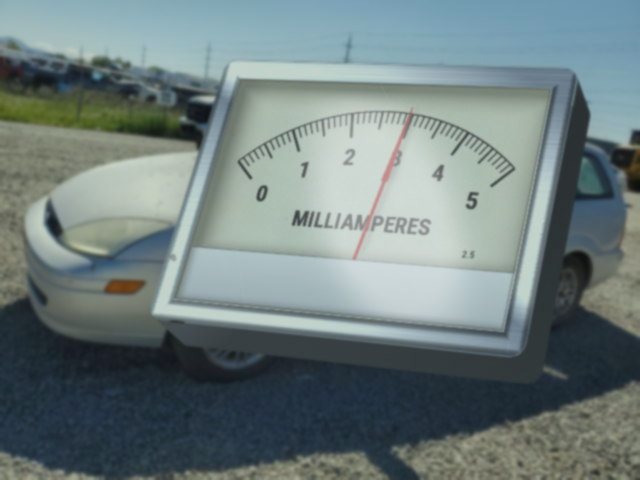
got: 3 mA
